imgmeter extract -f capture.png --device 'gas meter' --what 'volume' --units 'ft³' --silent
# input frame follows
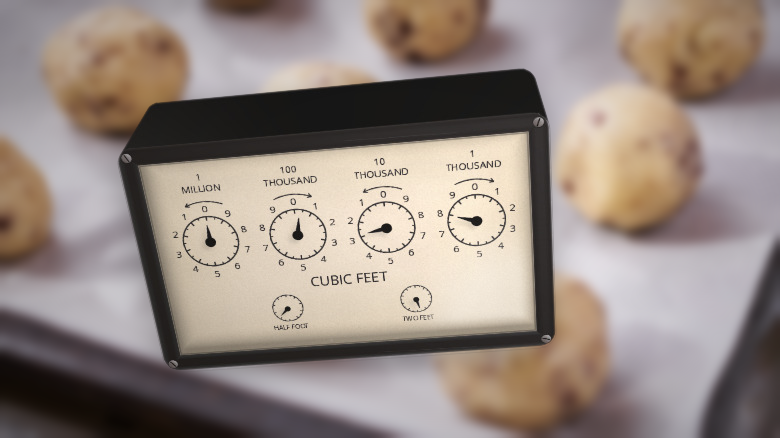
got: 2800 ft³
